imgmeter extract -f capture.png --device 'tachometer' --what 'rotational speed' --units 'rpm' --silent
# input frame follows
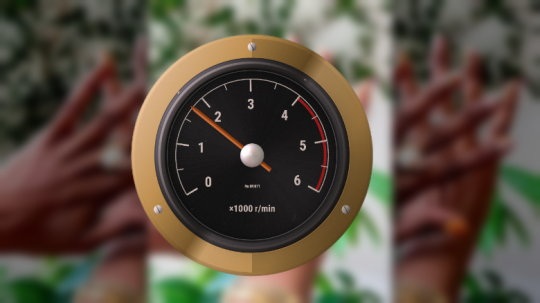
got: 1750 rpm
